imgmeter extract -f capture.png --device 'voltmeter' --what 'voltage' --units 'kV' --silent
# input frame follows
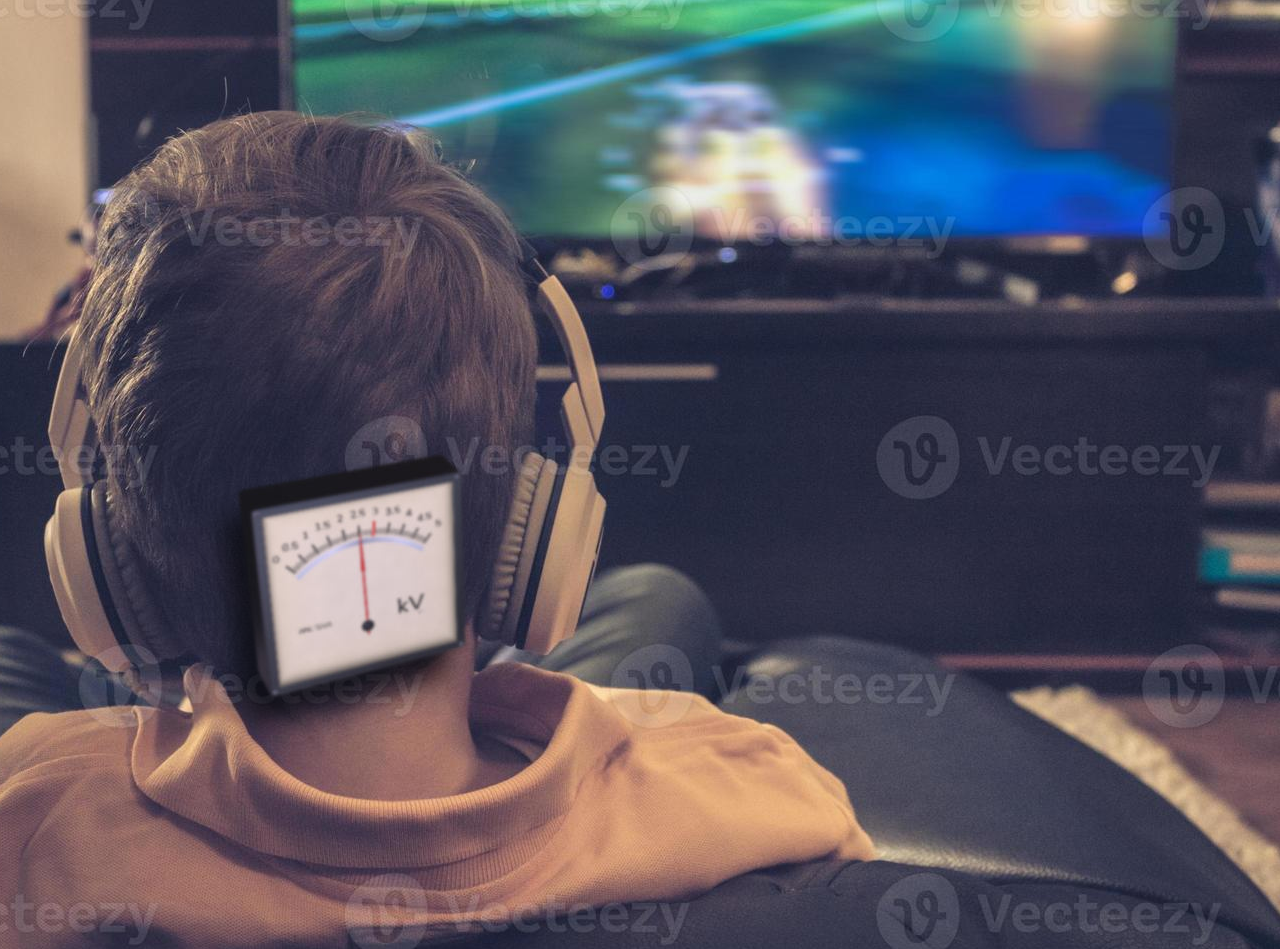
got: 2.5 kV
